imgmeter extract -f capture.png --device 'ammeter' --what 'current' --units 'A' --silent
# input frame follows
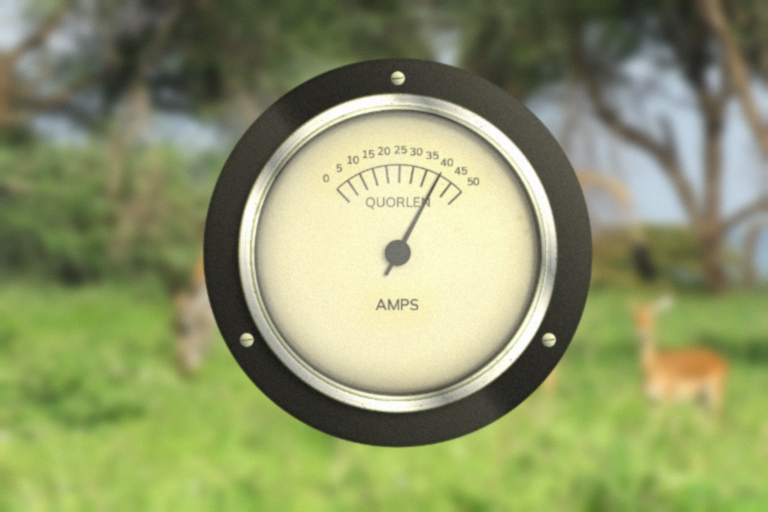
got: 40 A
